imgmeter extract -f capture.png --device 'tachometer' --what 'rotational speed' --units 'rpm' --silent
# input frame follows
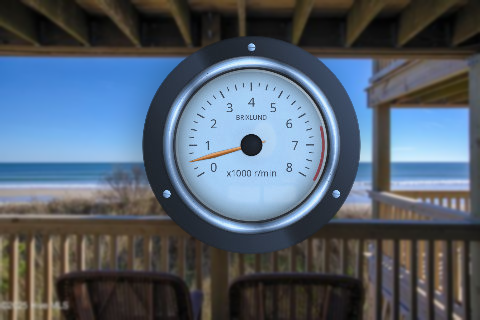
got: 500 rpm
